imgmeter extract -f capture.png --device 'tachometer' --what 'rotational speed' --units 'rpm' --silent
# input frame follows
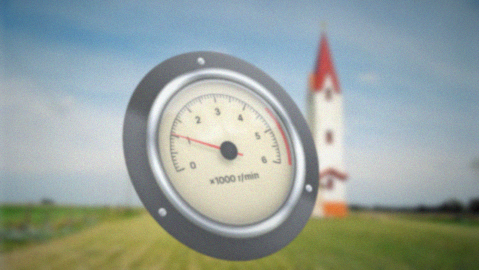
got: 1000 rpm
